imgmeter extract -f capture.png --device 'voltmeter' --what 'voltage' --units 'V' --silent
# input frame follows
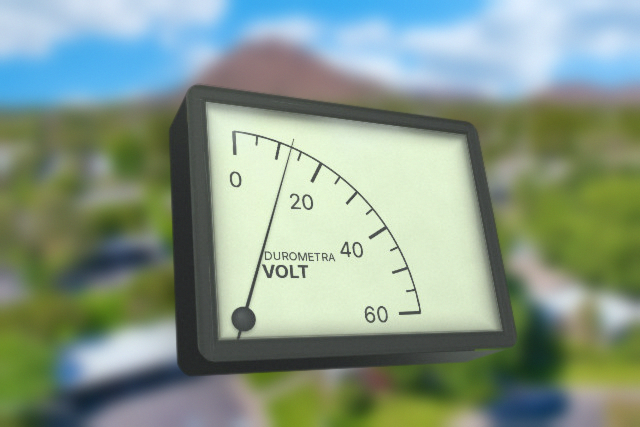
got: 12.5 V
